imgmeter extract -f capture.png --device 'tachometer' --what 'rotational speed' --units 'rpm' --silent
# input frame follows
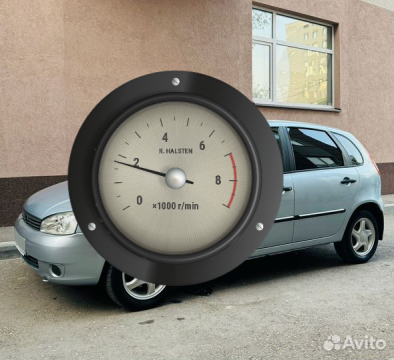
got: 1750 rpm
